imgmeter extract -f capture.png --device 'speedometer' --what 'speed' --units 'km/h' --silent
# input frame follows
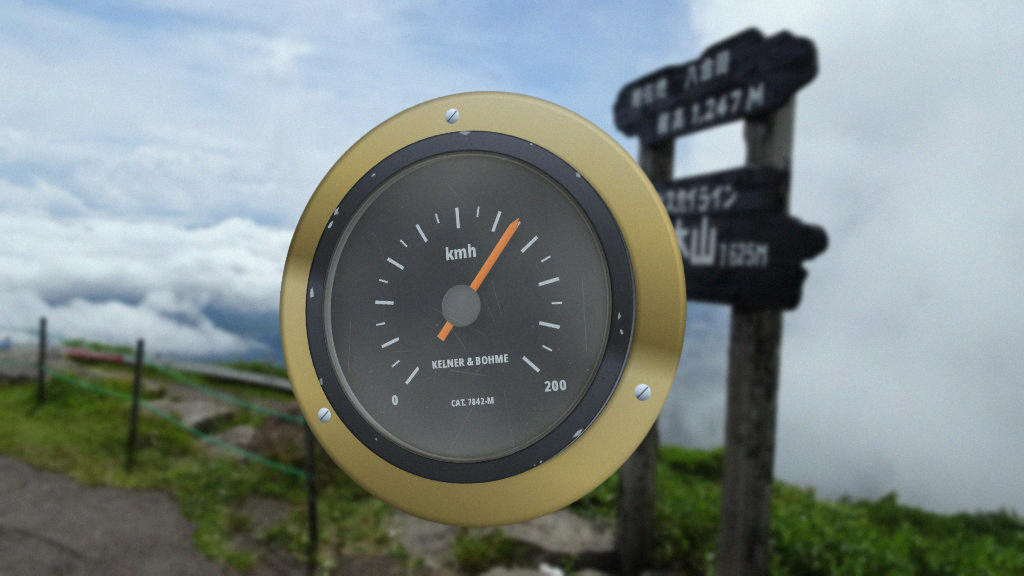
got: 130 km/h
